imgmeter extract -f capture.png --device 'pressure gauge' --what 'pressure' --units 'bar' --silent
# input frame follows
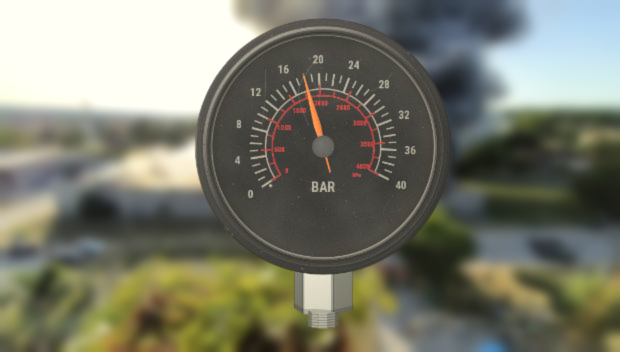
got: 18 bar
